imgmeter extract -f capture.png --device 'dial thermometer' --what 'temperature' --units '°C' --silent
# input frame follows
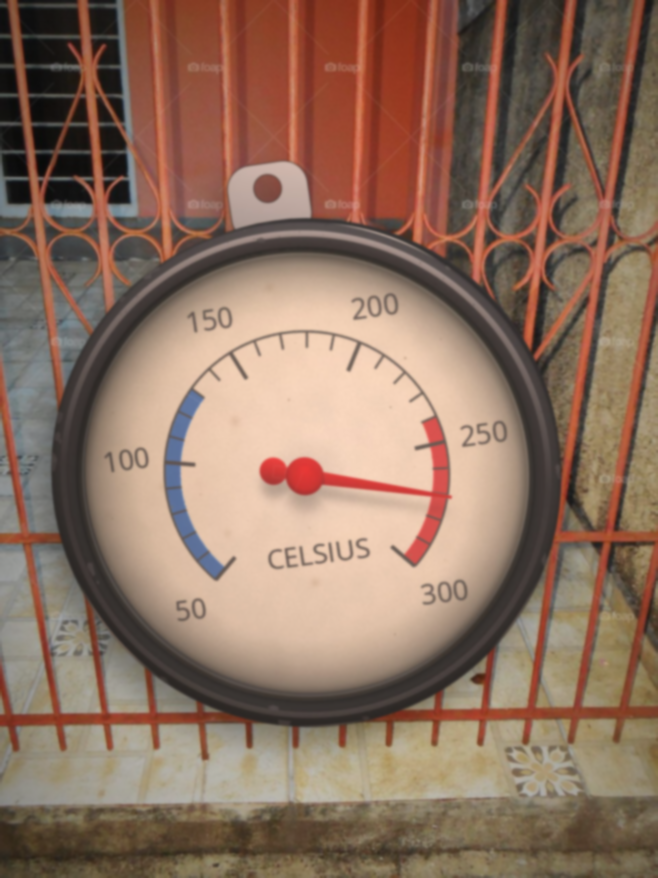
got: 270 °C
